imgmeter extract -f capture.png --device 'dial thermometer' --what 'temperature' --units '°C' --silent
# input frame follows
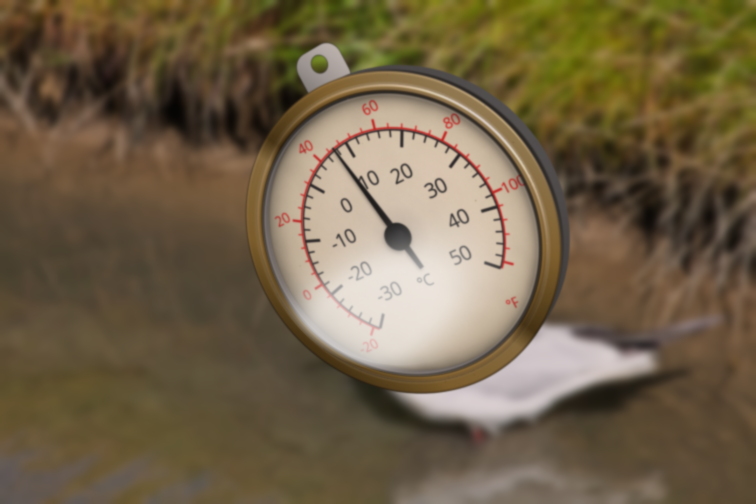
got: 8 °C
